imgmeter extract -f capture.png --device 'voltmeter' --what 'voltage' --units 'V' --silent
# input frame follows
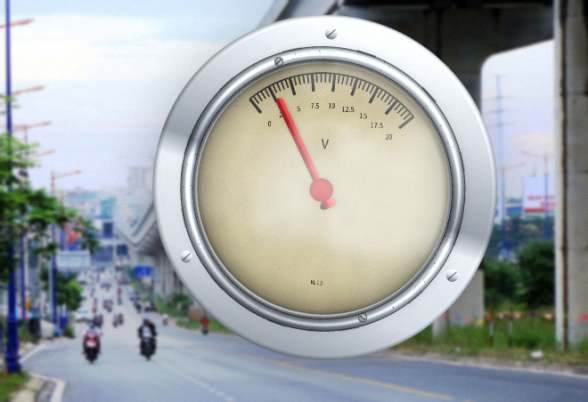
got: 3 V
